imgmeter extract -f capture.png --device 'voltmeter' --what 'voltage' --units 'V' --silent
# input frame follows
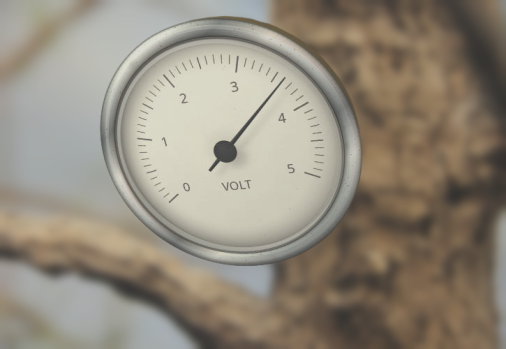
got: 3.6 V
